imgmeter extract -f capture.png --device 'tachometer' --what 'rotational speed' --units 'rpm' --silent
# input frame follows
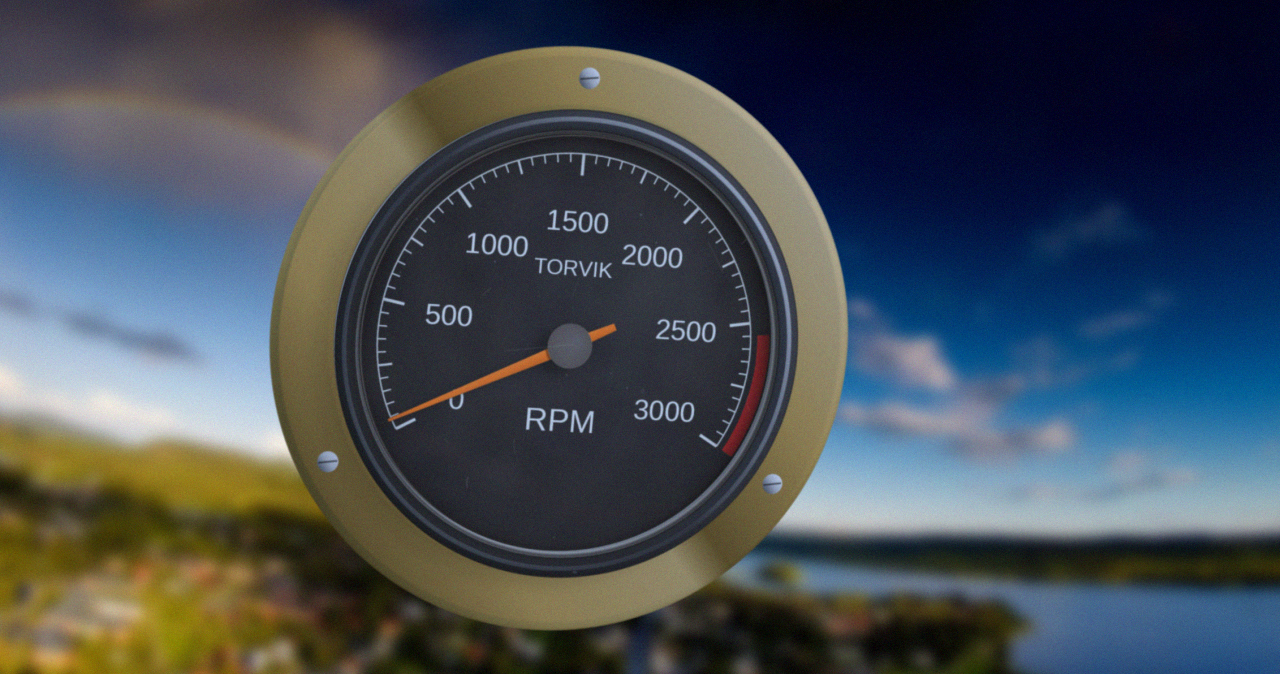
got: 50 rpm
